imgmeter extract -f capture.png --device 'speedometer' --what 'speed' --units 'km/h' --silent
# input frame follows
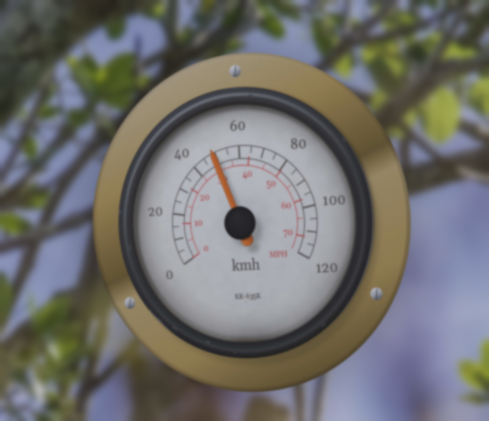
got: 50 km/h
